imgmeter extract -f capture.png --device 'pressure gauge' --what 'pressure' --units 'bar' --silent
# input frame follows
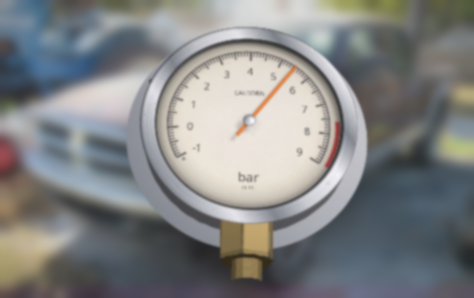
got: 5.5 bar
